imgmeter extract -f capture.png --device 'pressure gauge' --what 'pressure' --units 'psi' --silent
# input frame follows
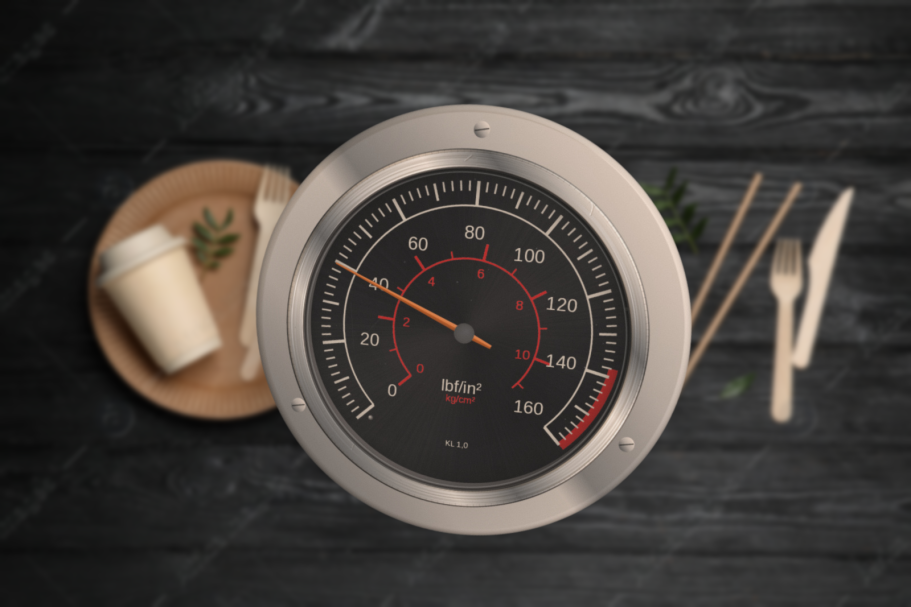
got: 40 psi
